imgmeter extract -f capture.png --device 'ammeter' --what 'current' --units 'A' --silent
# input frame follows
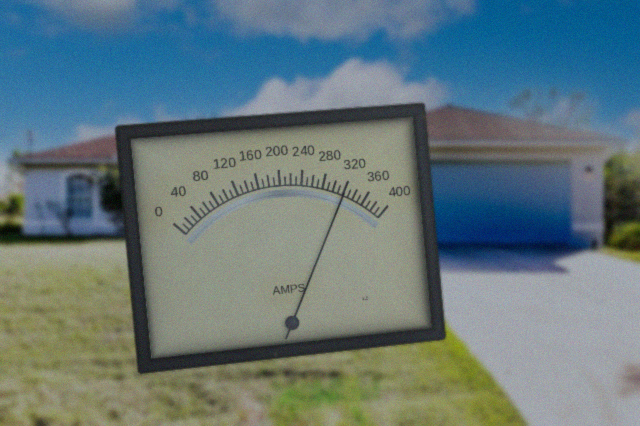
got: 320 A
